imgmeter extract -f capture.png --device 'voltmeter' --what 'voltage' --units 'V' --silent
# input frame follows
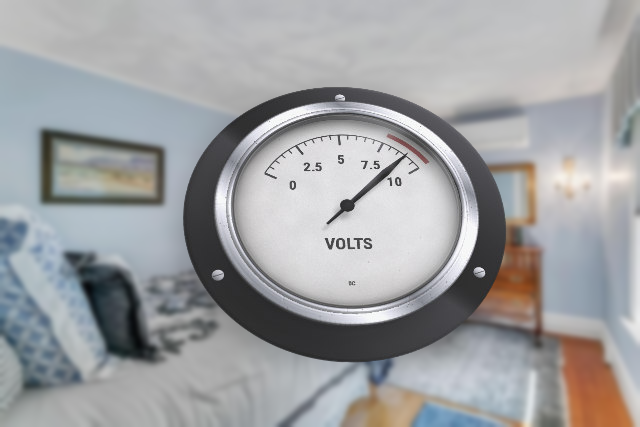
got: 9 V
